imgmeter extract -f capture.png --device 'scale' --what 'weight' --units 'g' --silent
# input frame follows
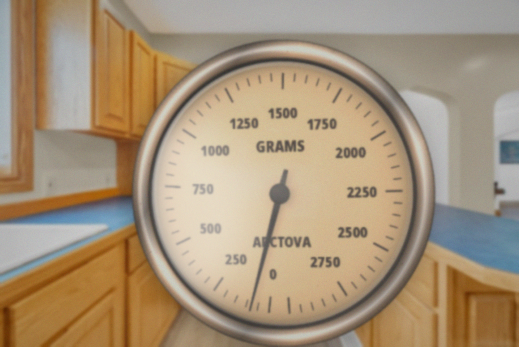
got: 75 g
